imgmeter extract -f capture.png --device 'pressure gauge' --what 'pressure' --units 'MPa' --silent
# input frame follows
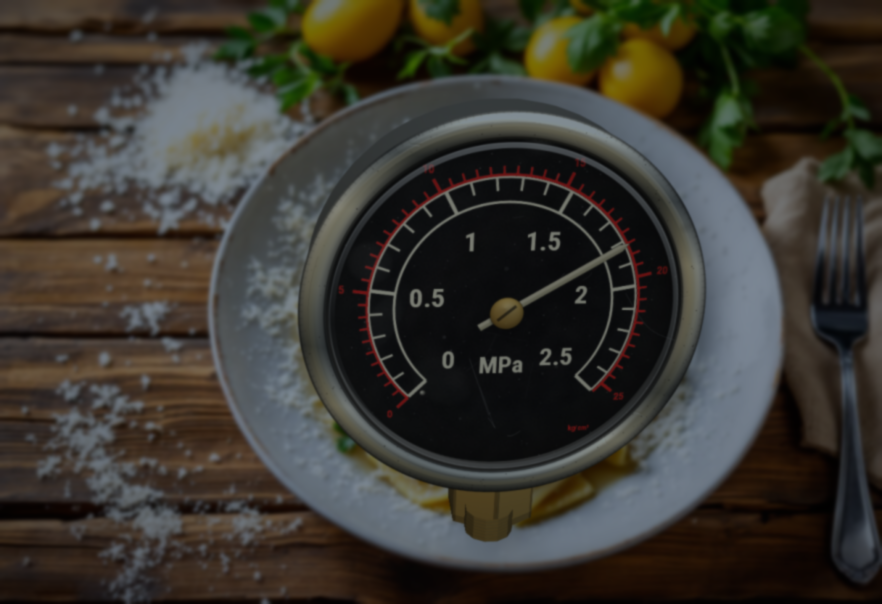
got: 1.8 MPa
